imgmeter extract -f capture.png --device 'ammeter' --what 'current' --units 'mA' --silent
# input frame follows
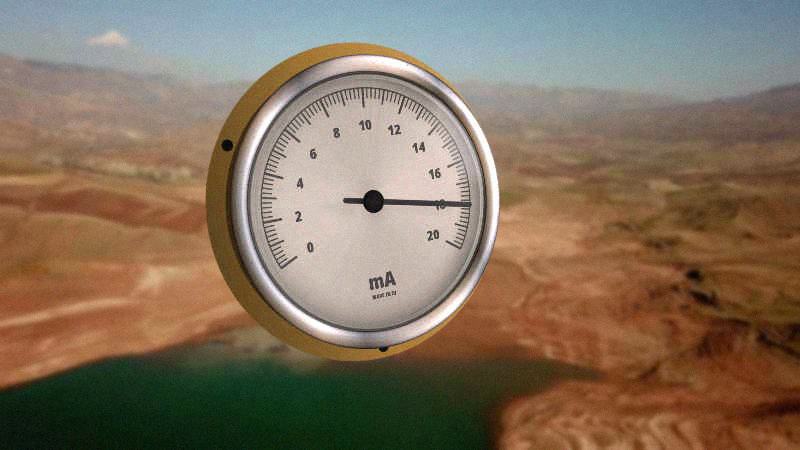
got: 18 mA
